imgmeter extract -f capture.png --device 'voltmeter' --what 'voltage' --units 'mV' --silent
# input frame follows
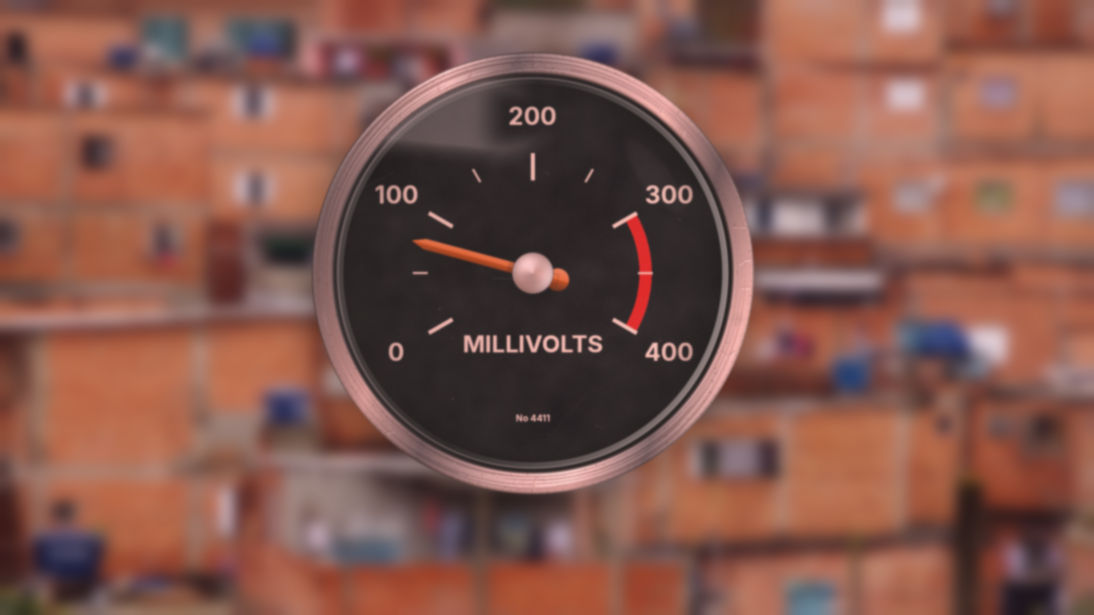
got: 75 mV
